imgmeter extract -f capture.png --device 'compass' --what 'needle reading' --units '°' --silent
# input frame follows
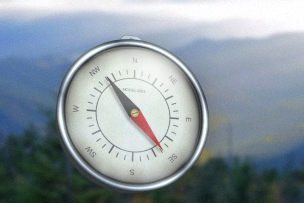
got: 140 °
